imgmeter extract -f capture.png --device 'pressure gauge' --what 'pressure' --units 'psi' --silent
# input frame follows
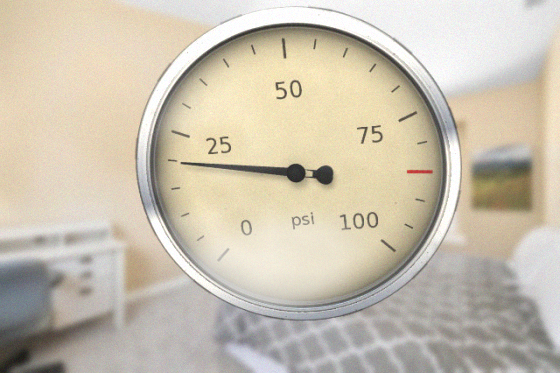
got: 20 psi
